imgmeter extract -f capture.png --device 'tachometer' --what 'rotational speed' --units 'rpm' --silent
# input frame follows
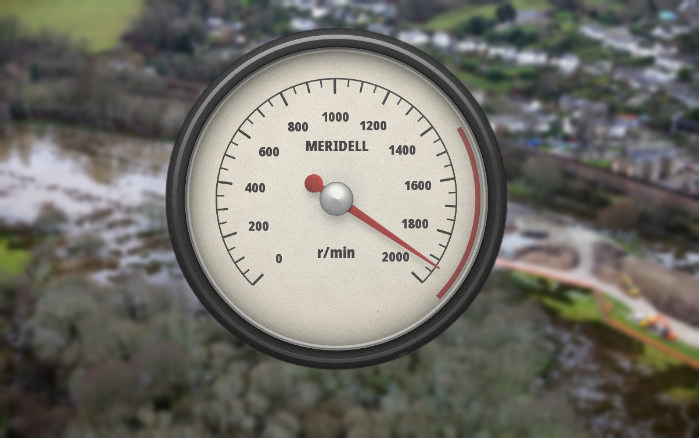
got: 1925 rpm
